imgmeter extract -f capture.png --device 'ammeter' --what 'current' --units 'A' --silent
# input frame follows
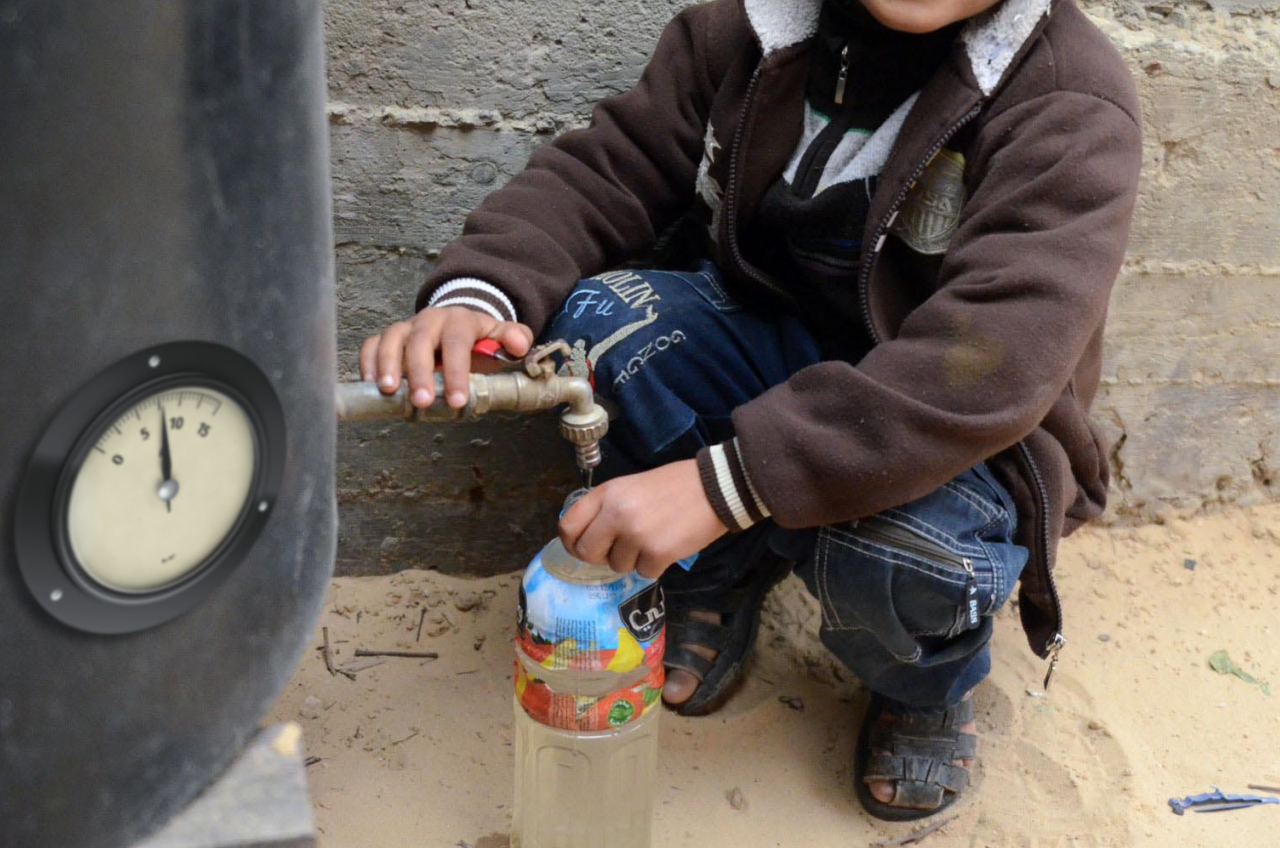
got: 7.5 A
